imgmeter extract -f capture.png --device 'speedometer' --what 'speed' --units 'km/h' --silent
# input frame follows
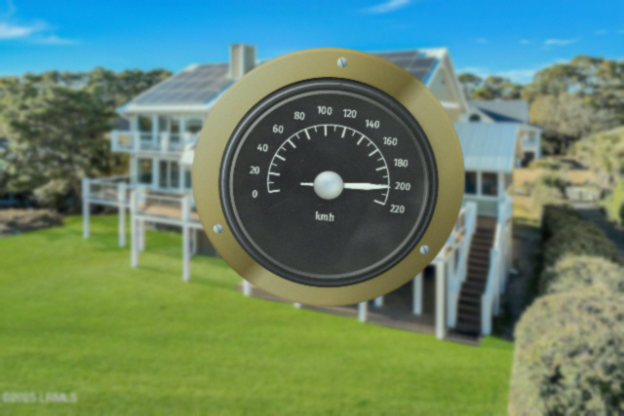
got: 200 km/h
